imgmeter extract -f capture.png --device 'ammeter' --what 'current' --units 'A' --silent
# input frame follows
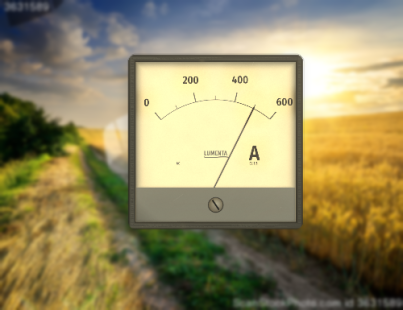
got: 500 A
